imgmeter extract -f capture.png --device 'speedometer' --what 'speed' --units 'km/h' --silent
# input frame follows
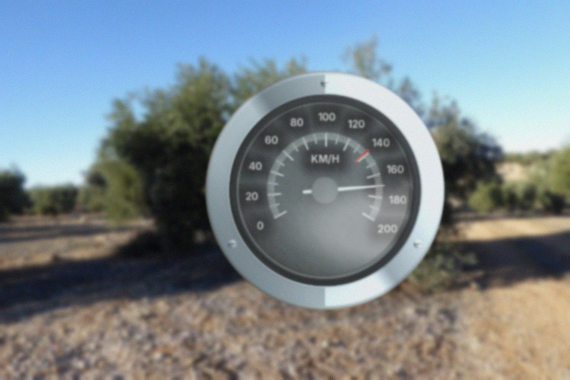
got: 170 km/h
